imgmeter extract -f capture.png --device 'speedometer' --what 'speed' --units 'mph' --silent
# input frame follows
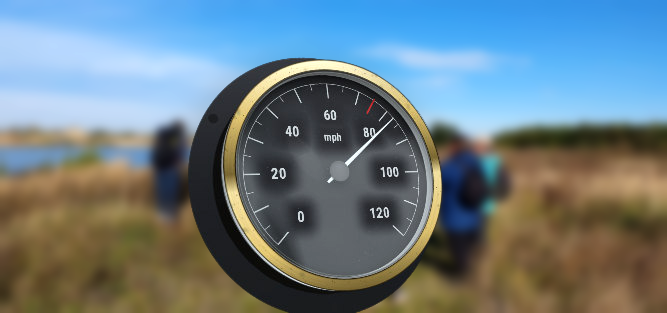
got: 82.5 mph
